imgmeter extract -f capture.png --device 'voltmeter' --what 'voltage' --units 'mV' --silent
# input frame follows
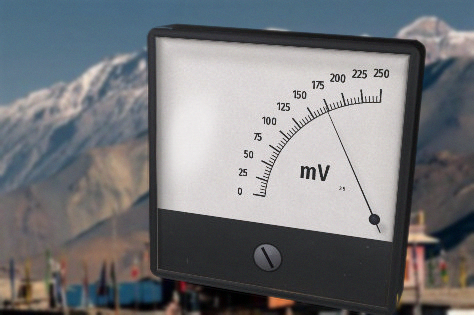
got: 175 mV
